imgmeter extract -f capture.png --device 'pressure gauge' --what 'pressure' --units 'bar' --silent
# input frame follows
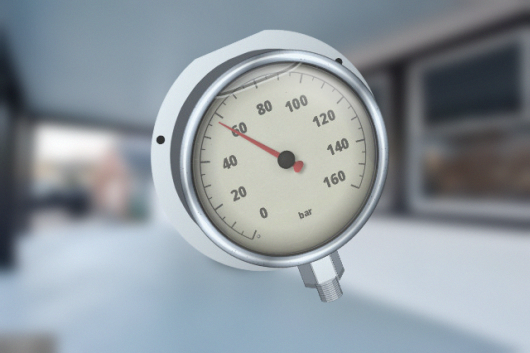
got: 57.5 bar
